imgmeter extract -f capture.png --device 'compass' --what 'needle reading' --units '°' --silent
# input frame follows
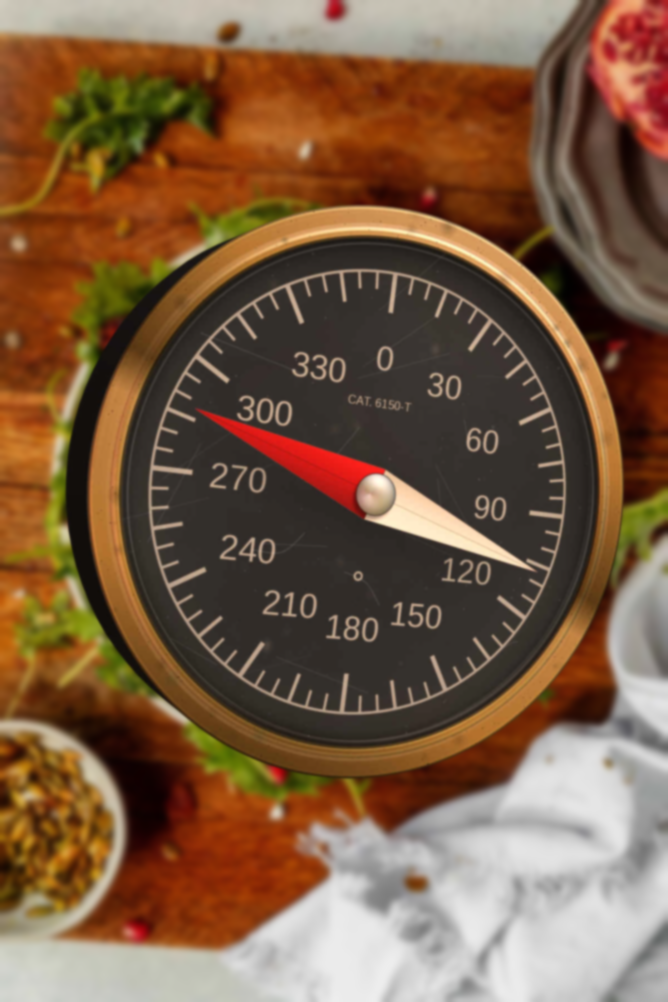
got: 287.5 °
